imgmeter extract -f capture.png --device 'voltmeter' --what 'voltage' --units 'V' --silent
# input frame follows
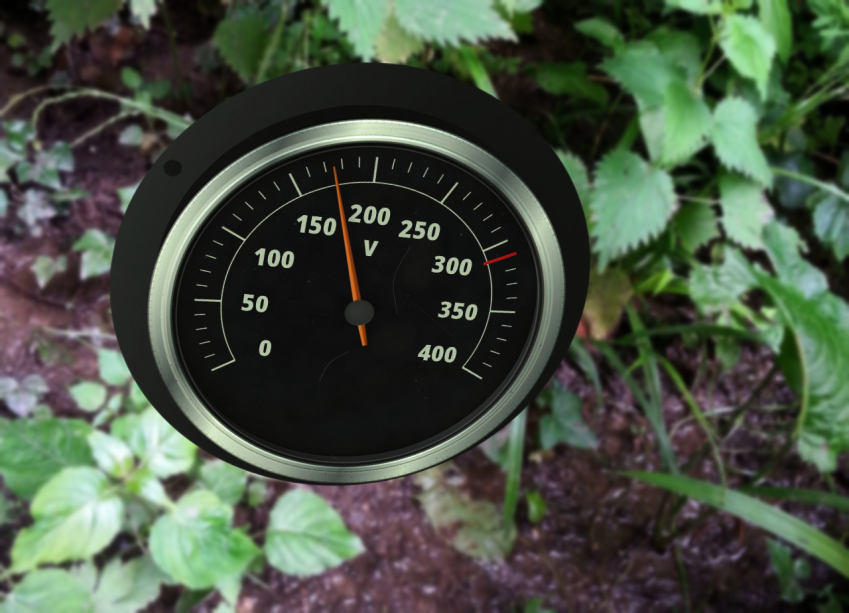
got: 175 V
